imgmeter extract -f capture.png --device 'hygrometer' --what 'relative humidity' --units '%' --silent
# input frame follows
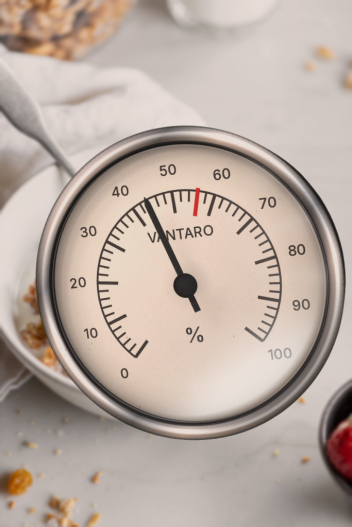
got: 44 %
